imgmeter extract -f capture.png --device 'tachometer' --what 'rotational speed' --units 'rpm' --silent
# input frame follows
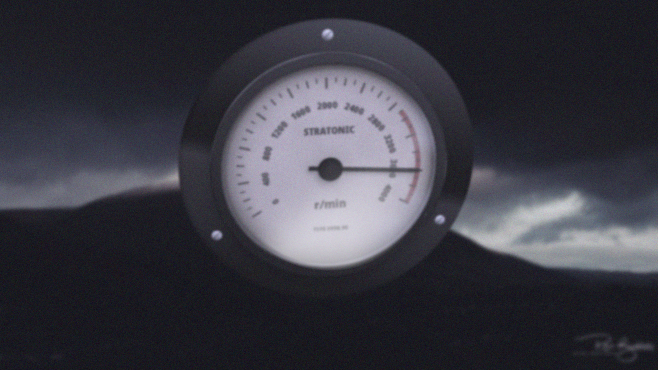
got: 3600 rpm
